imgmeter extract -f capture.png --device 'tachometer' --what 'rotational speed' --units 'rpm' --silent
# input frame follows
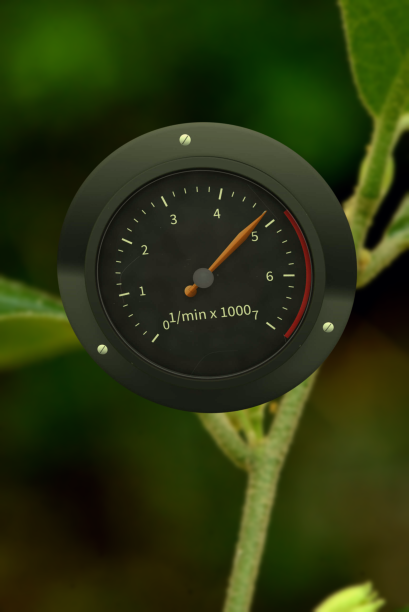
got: 4800 rpm
